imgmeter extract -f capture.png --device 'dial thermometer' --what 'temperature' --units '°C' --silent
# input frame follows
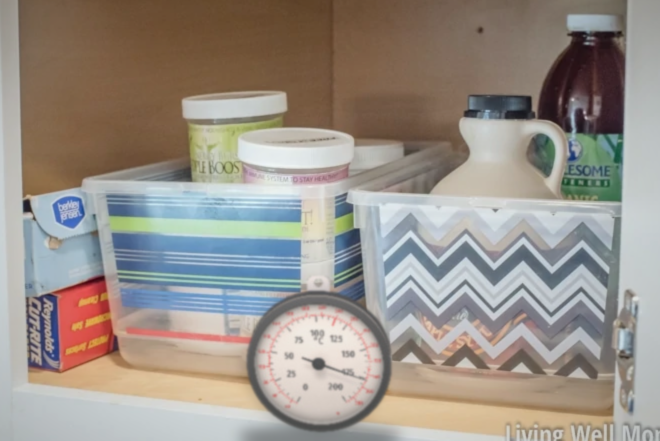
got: 175 °C
